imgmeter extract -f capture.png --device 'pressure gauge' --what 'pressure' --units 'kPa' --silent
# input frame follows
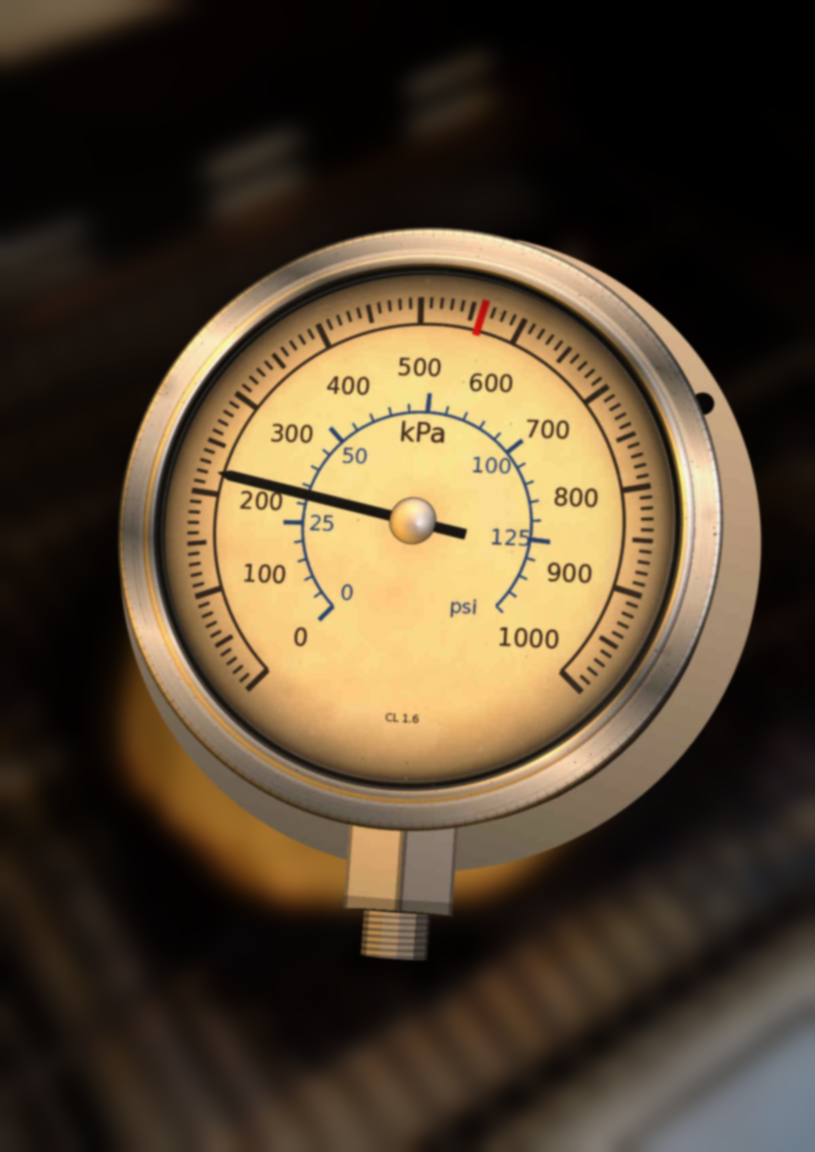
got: 220 kPa
